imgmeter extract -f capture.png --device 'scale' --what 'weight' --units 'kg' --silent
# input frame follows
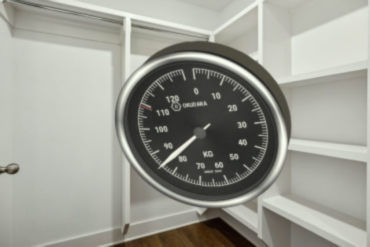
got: 85 kg
